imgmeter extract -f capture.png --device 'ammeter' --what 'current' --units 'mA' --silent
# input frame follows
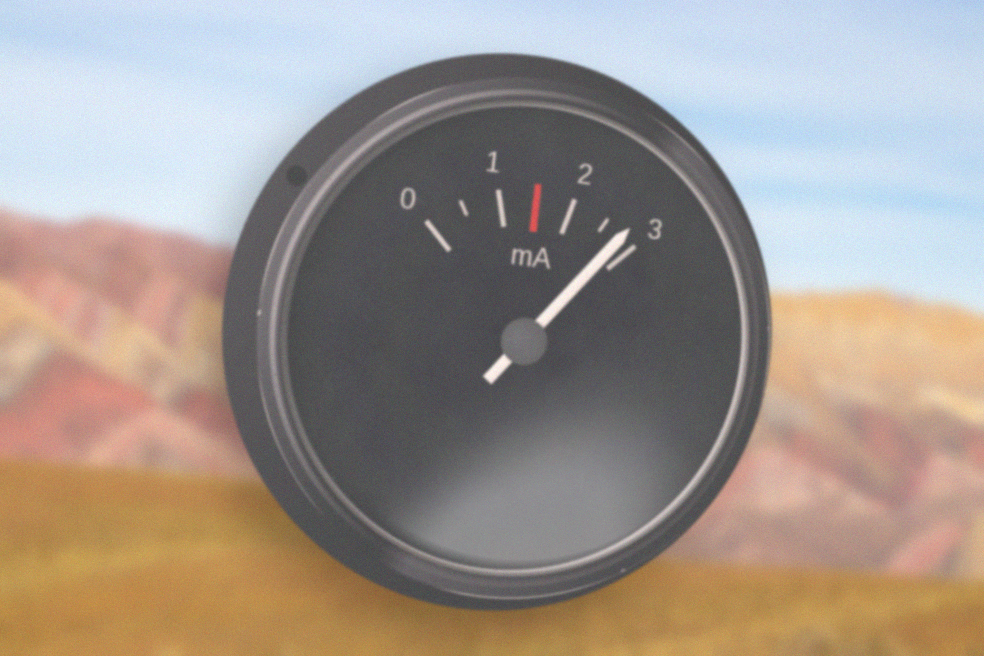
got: 2.75 mA
